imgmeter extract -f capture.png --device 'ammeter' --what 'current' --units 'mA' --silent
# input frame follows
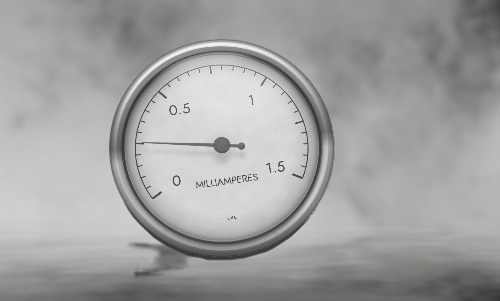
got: 0.25 mA
